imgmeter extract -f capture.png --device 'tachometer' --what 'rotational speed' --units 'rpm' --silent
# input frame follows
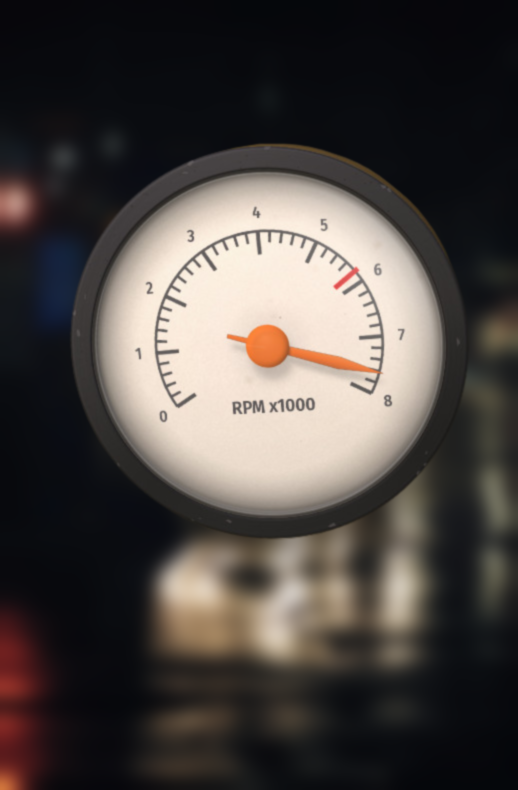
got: 7600 rpm
